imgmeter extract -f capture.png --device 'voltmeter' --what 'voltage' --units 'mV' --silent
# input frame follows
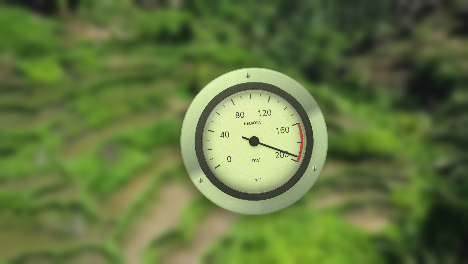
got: 195 mV
